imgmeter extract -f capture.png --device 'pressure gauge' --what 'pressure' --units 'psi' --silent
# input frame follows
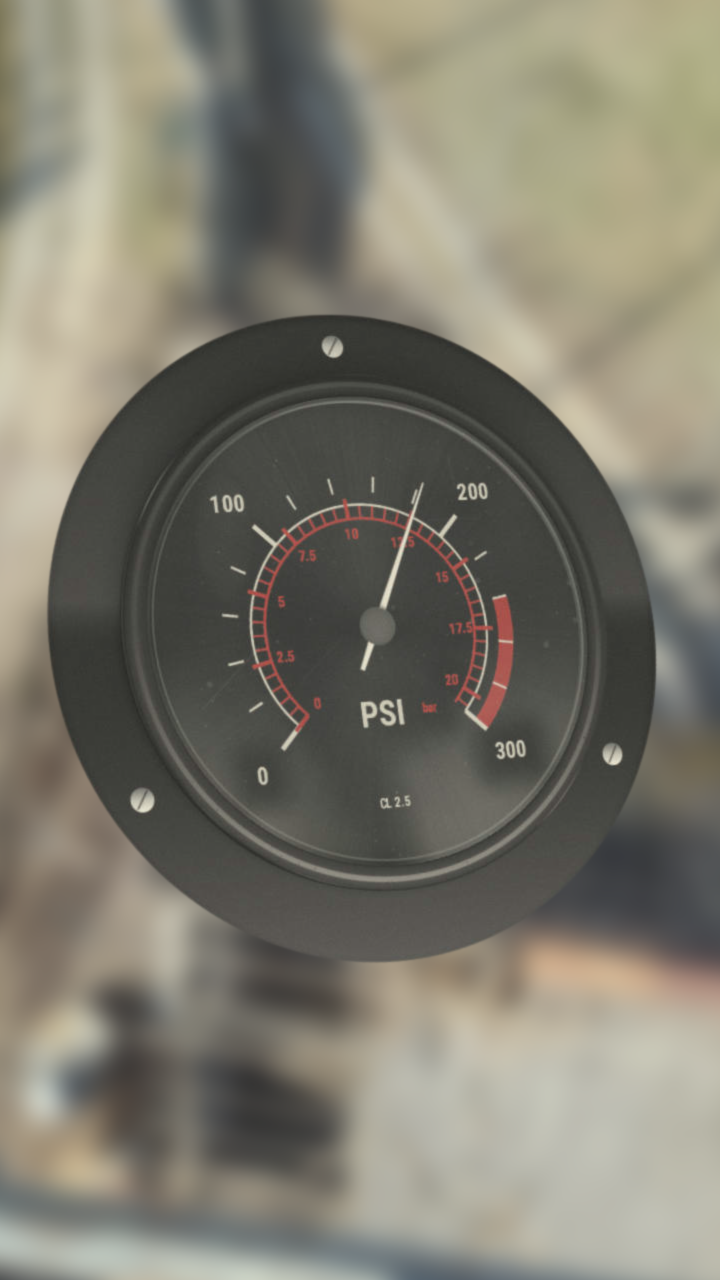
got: 180 psi
